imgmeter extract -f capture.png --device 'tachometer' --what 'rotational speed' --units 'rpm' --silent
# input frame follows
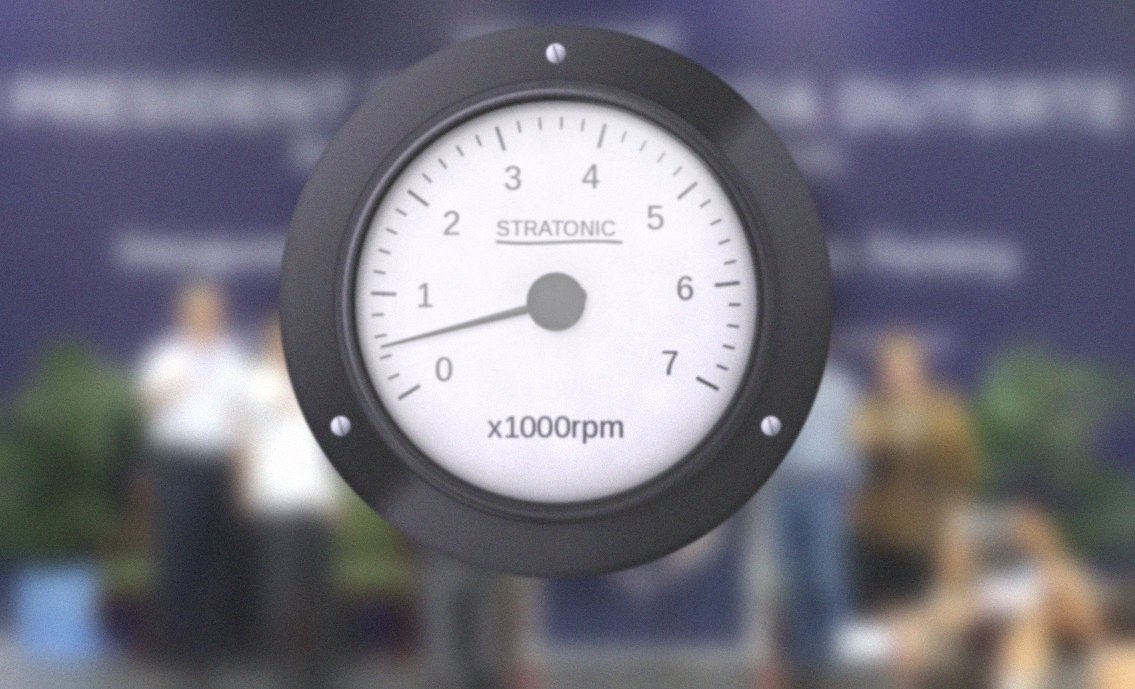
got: 500 rpm
